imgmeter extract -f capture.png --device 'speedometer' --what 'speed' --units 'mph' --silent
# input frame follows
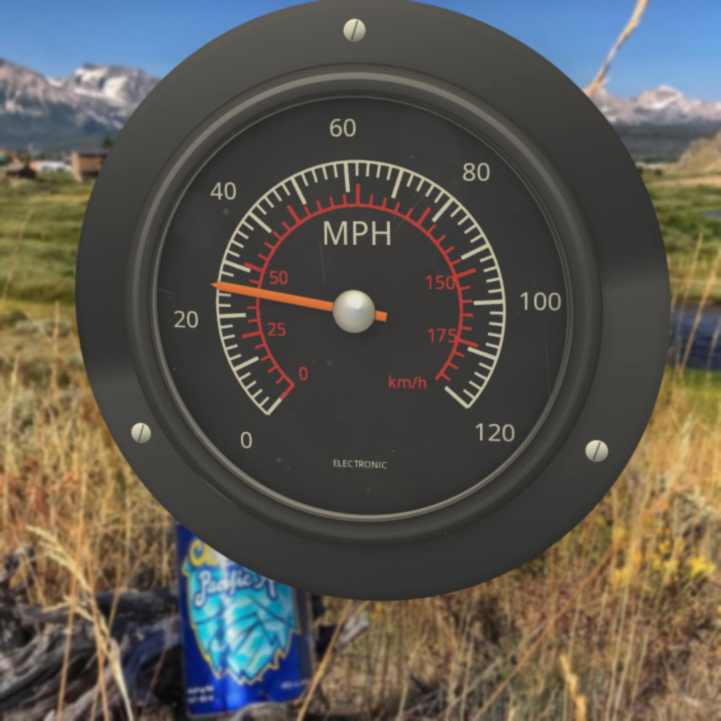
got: 26 mph
